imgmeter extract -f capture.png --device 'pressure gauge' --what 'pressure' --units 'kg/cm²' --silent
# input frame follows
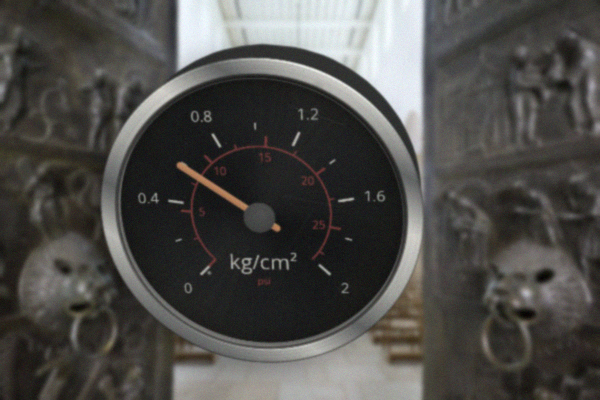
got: 0.6 kg/cm²
